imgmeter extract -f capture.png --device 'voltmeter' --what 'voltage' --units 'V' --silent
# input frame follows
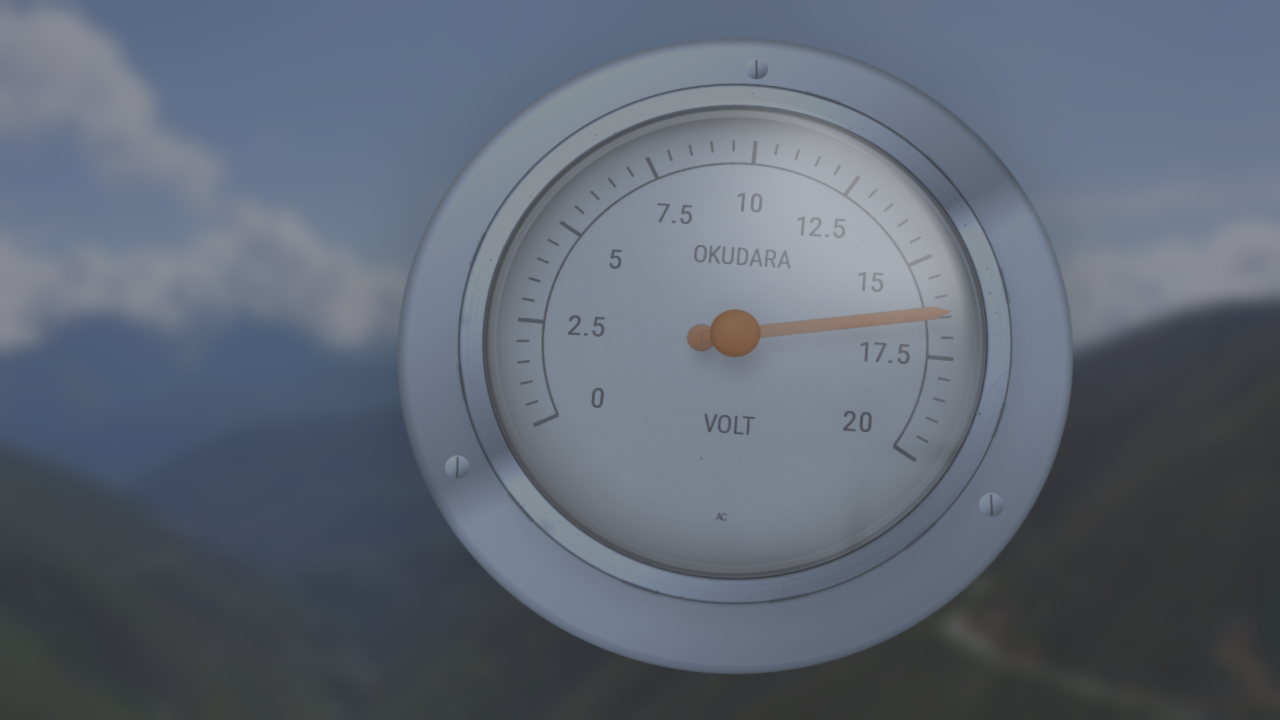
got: 16.5 V
